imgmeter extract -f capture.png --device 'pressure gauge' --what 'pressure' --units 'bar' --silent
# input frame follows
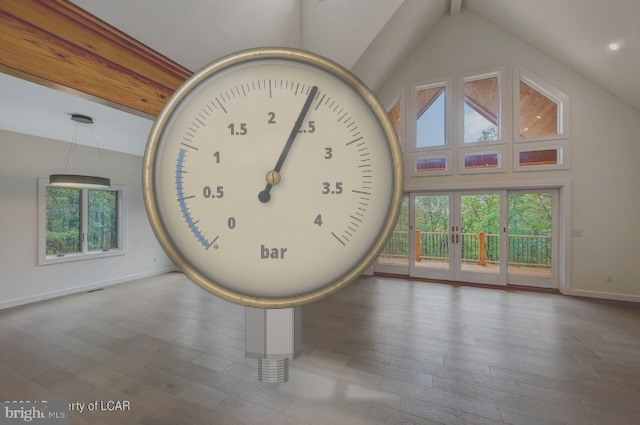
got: 2.4 bar
